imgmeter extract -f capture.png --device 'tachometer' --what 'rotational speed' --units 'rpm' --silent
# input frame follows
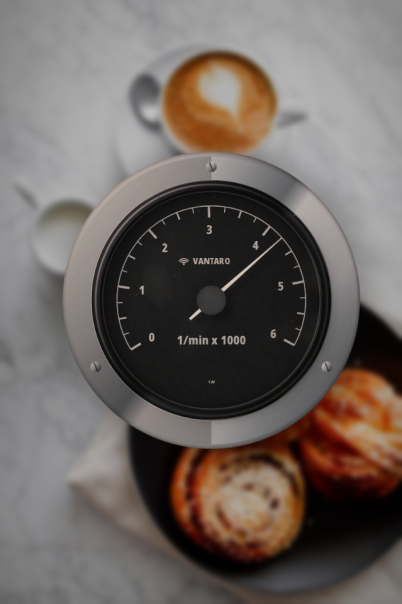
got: 4250 rpm
